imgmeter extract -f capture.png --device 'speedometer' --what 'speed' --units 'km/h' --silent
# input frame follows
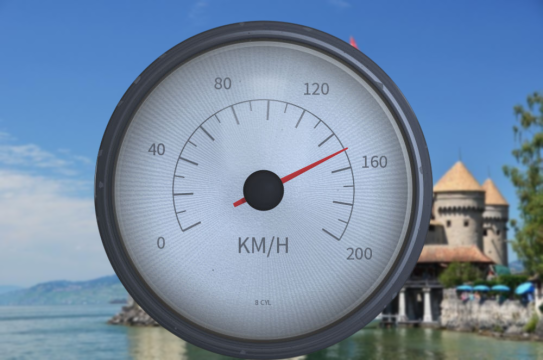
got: 150 km/h
